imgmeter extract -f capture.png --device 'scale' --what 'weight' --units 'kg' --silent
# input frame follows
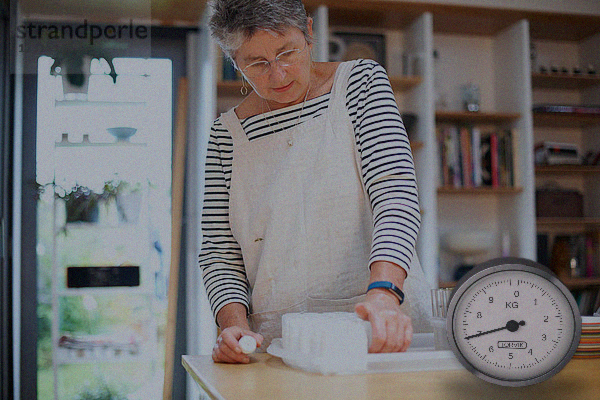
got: 7 kg
